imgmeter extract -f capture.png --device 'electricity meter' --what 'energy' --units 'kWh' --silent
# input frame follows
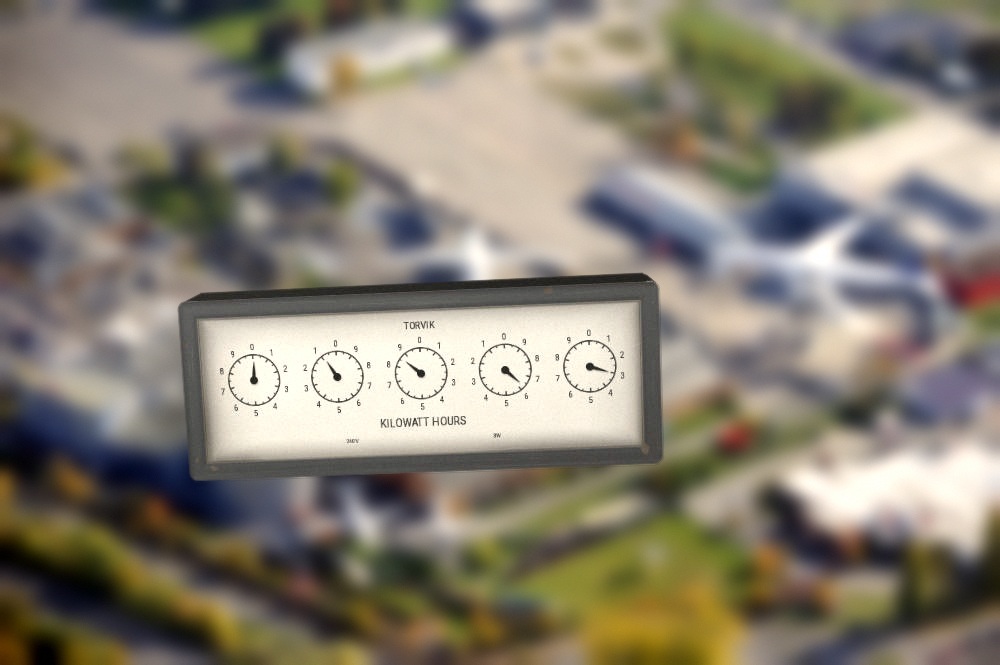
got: 863 kWh
